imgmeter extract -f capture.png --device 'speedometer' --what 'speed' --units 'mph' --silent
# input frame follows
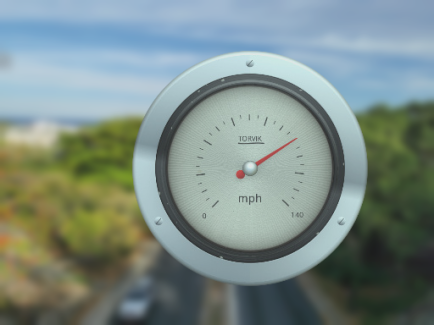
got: 100 mph
